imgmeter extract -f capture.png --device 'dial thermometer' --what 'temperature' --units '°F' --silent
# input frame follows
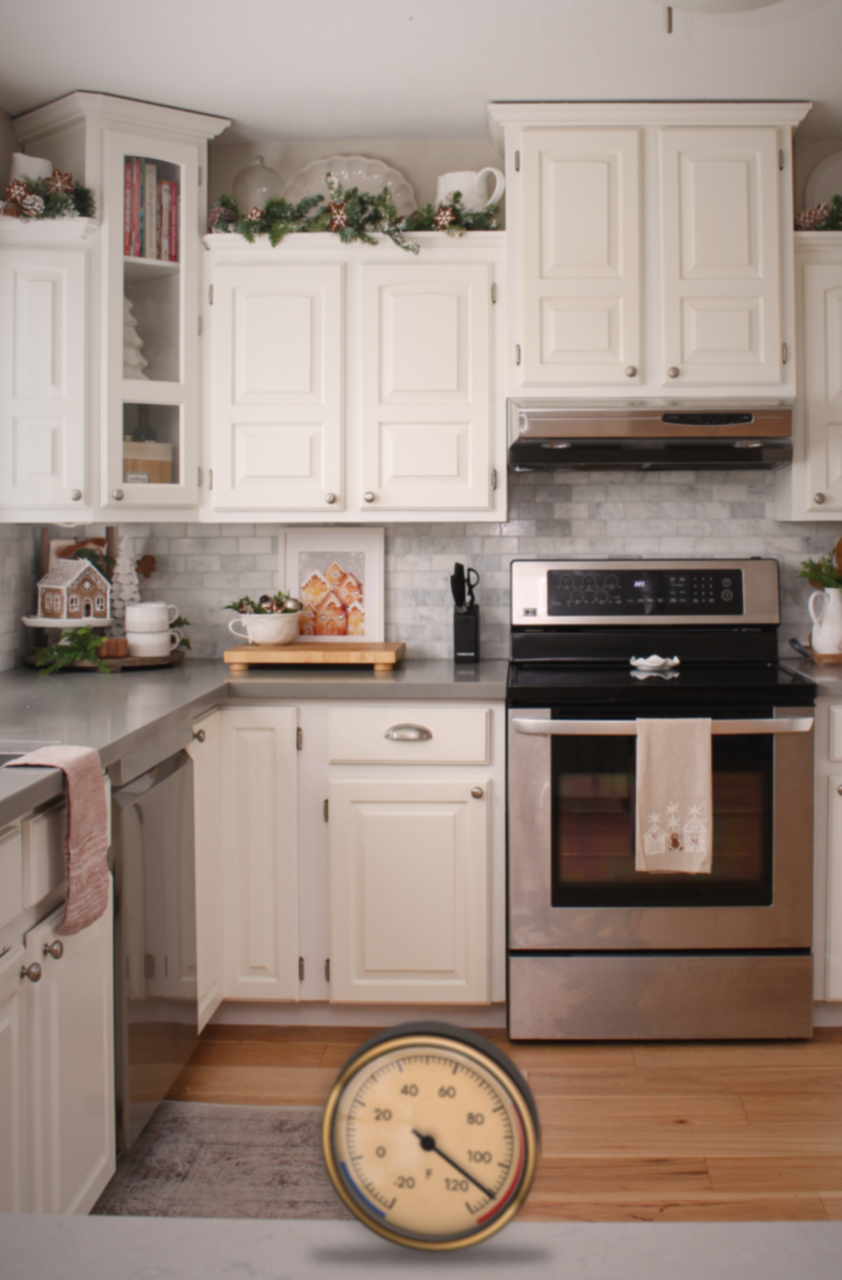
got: 110 °F
